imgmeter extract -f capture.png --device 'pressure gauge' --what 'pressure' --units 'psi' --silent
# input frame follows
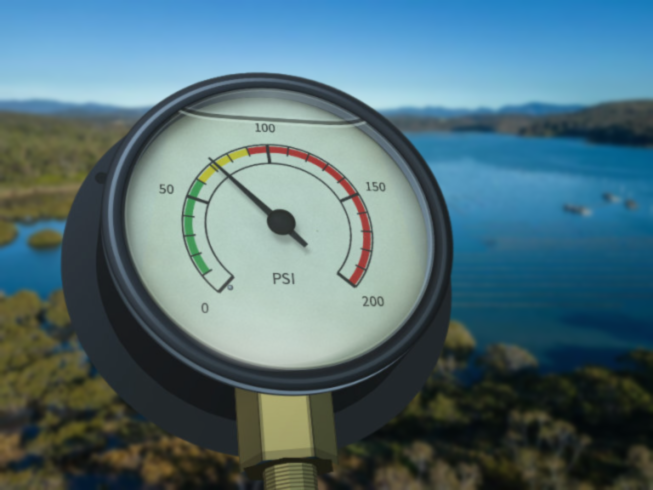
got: 70 psi
